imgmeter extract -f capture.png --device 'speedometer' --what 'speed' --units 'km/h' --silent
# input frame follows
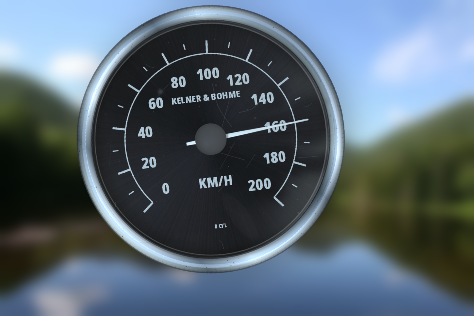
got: 160 km/h
